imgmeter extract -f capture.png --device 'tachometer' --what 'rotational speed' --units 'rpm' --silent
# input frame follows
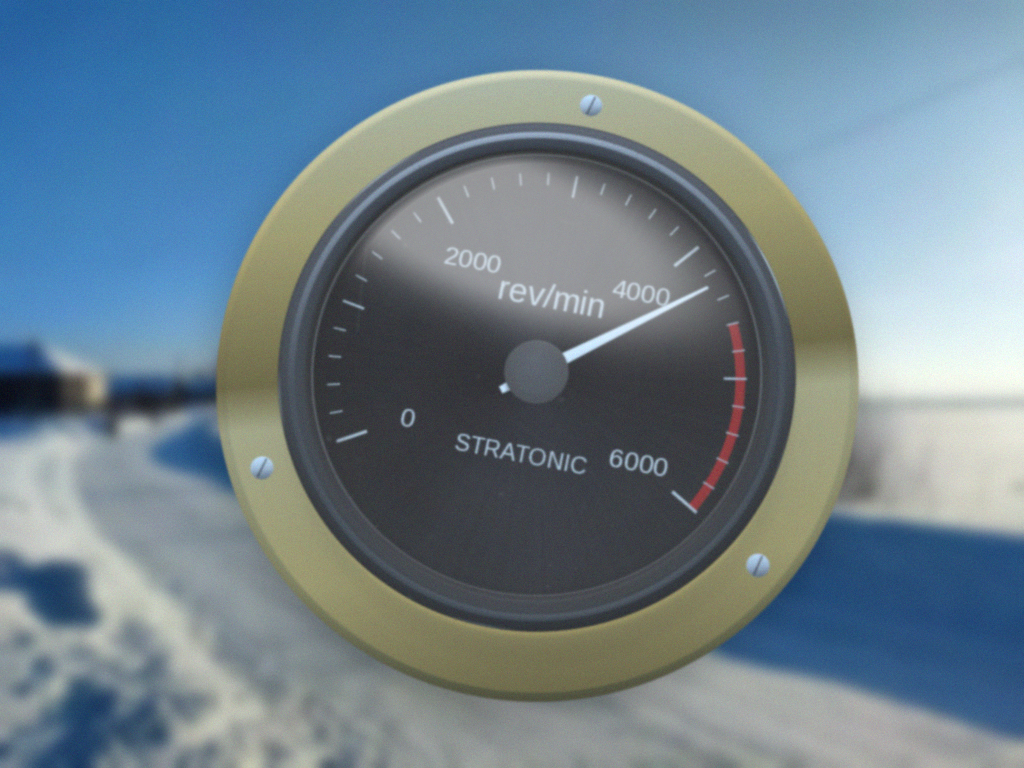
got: 4300 rpm
